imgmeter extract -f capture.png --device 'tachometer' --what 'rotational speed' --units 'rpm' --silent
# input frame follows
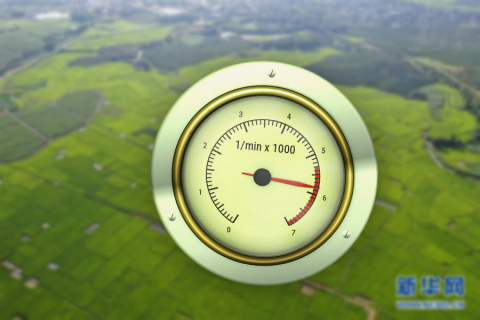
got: 5800 rpm
